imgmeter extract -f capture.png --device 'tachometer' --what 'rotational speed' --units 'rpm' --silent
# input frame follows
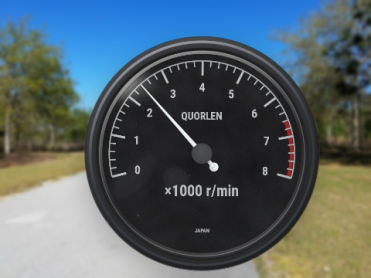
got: 2400 rpm
